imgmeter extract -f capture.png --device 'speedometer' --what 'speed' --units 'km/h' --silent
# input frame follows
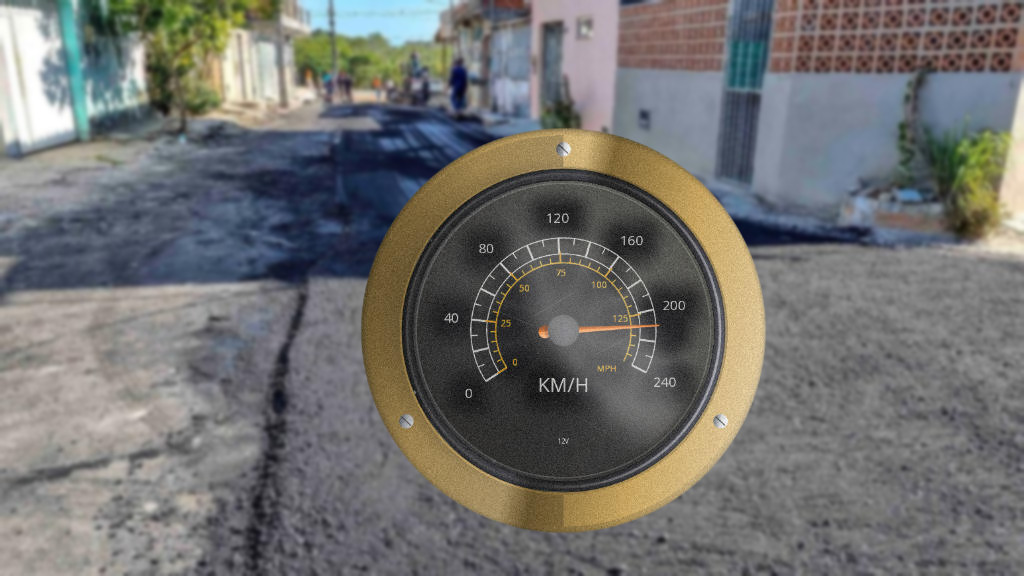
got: 210 km/h
